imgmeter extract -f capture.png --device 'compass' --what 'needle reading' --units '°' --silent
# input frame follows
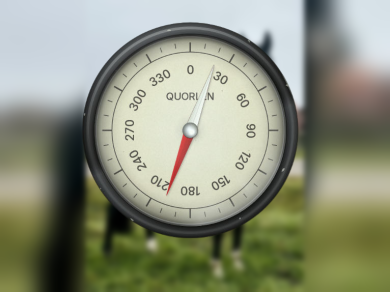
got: 200 °
